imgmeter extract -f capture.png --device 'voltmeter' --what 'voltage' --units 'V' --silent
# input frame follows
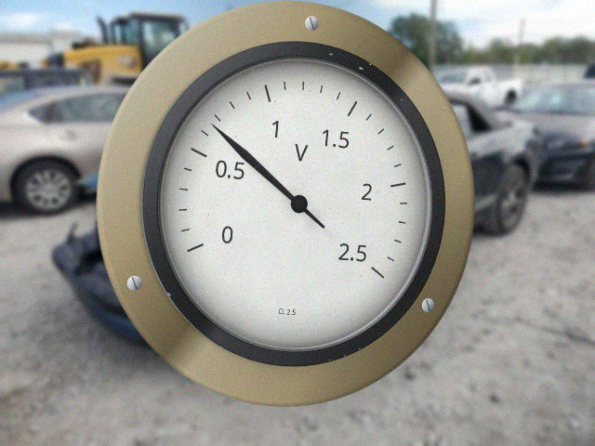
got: 0.65 V
